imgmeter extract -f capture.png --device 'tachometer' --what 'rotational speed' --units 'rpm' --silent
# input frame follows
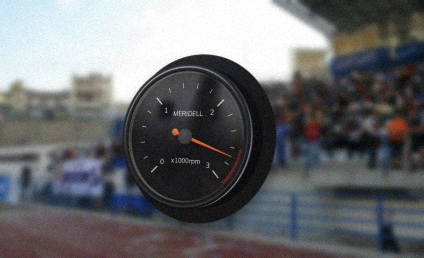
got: 2700 rpm
